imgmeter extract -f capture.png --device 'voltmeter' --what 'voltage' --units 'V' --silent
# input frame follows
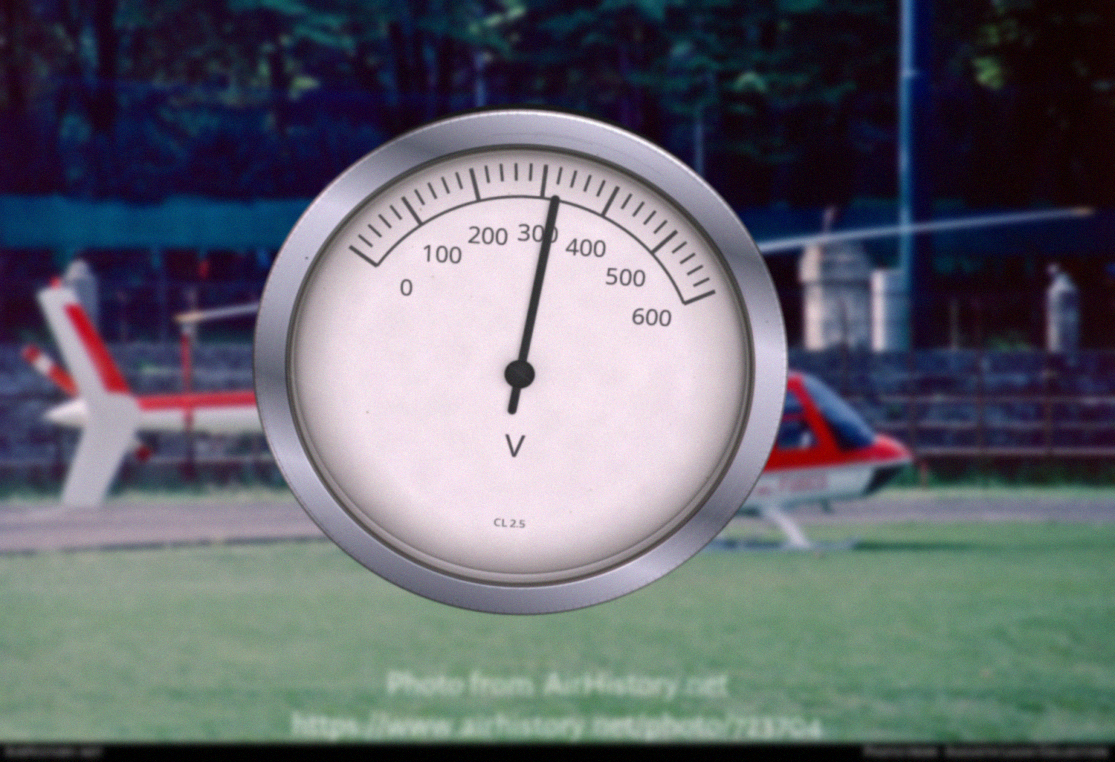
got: 320 V
